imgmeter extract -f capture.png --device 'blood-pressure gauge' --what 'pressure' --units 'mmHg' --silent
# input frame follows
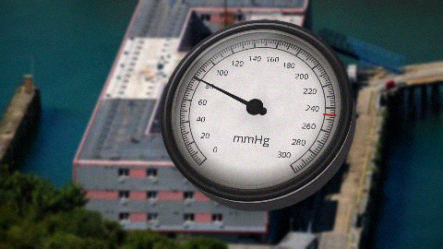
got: 80 mmHg
